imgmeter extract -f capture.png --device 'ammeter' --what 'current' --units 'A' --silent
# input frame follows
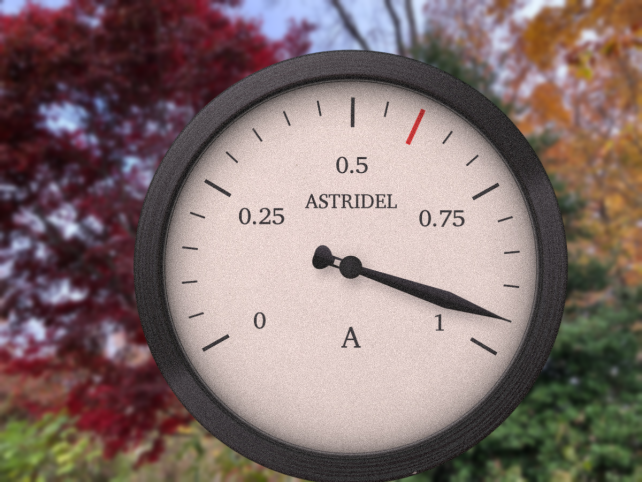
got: 0.95 A
